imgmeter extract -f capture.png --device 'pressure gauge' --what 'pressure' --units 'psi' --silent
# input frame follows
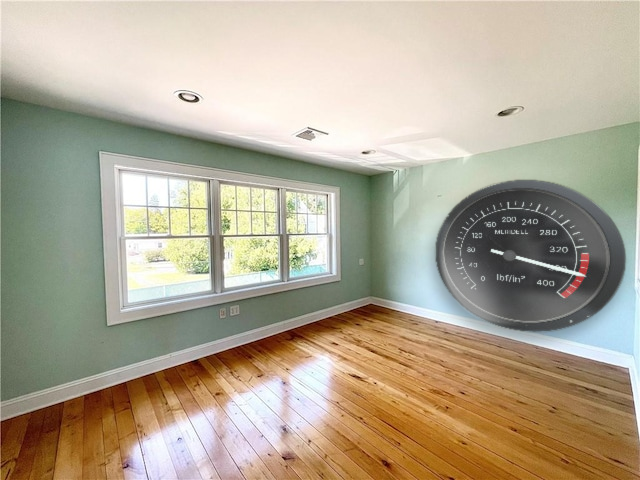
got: 360 psi
